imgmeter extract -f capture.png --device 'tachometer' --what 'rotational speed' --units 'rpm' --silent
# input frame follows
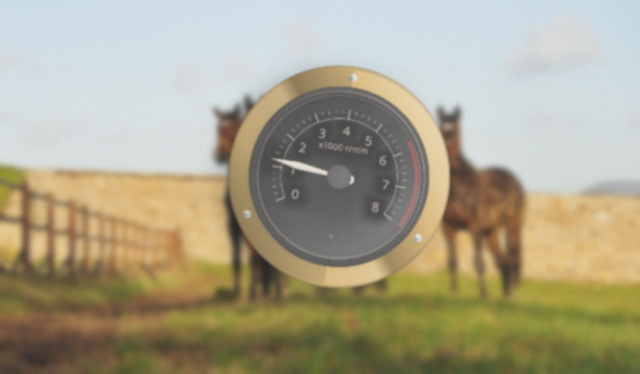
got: 1200 rpm
